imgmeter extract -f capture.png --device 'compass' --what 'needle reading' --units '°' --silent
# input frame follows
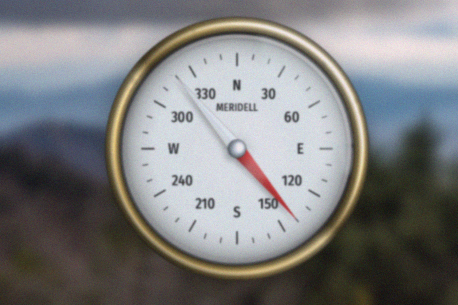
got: 140 °
